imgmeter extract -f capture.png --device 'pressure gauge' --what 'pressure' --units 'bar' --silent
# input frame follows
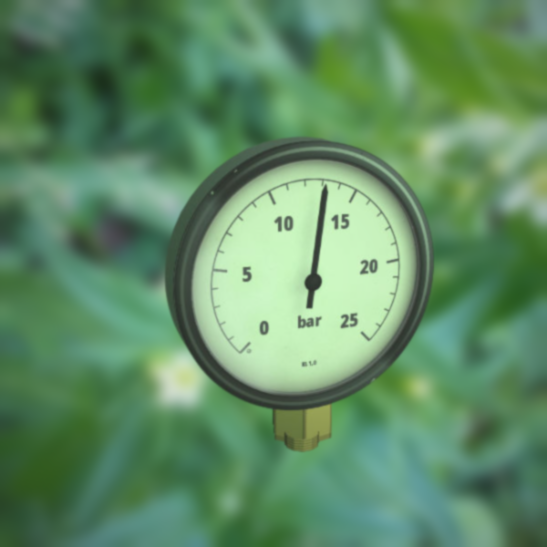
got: 13 bar
